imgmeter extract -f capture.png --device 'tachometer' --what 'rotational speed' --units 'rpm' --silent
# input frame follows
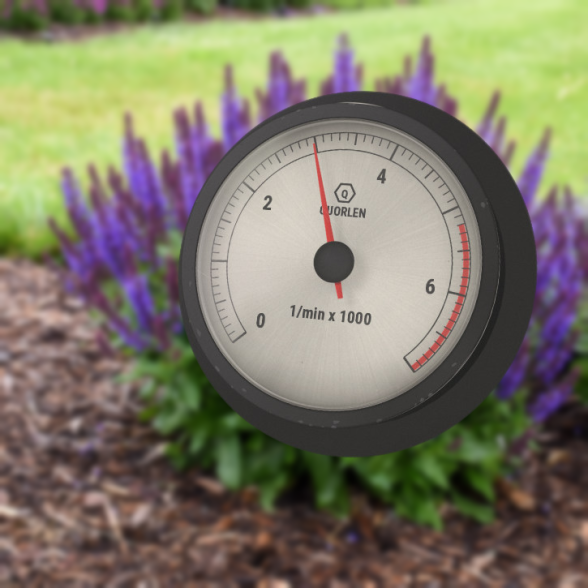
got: 3000 rpm
